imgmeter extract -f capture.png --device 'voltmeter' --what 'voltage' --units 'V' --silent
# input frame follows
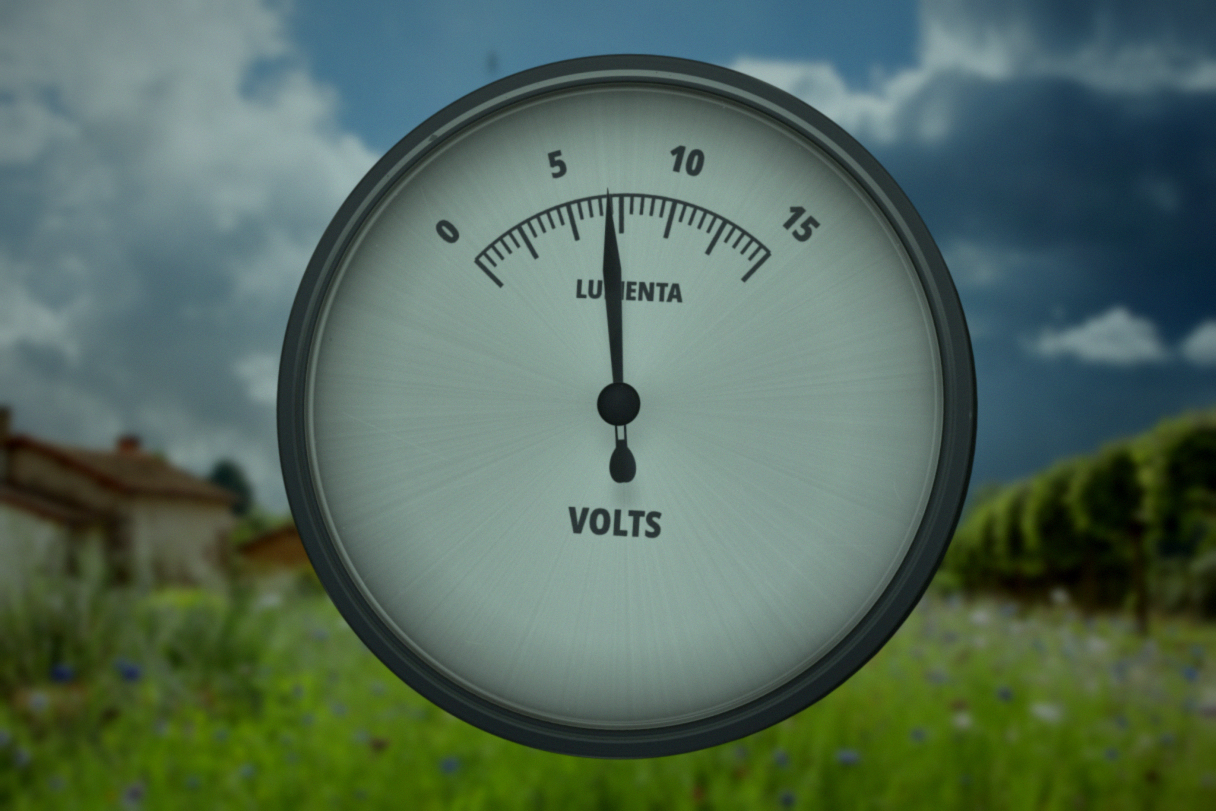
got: 7 V
